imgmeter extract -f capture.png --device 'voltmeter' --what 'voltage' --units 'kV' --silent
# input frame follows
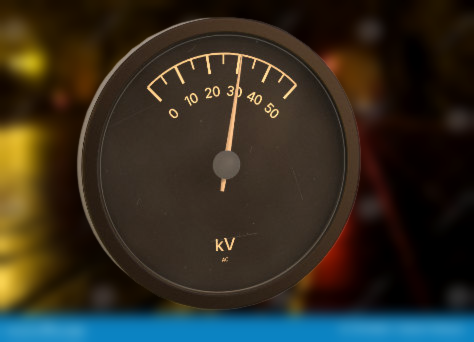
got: 30 kV
